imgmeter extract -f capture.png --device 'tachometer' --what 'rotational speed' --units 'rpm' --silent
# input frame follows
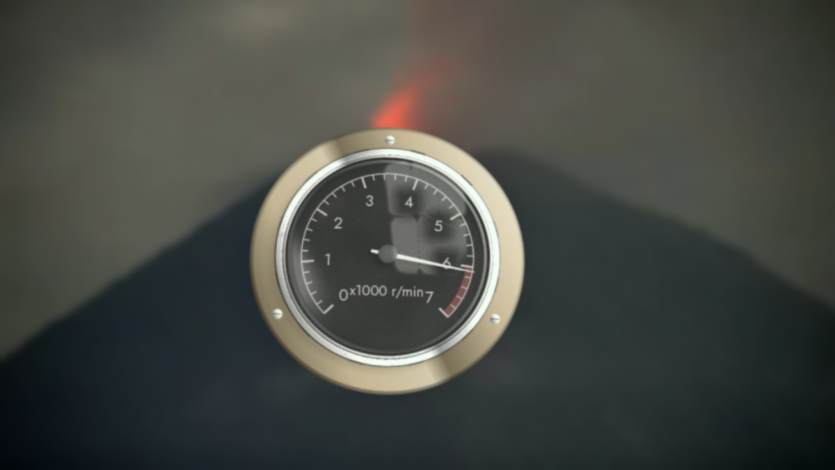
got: 6100 rpm
